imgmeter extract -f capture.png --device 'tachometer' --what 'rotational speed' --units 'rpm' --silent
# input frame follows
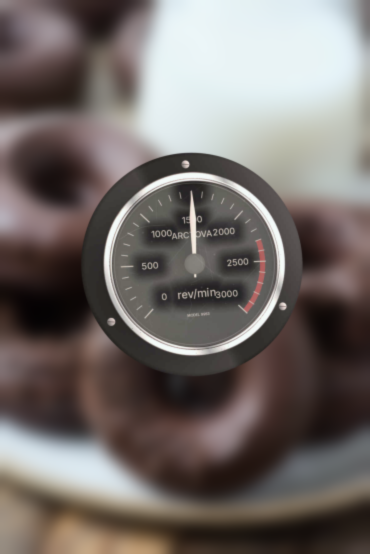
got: 1500 rpm
